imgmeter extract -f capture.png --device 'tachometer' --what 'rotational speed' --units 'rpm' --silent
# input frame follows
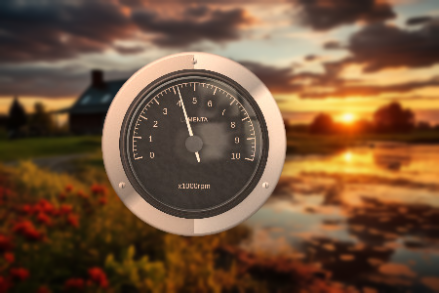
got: 4200 rpm
